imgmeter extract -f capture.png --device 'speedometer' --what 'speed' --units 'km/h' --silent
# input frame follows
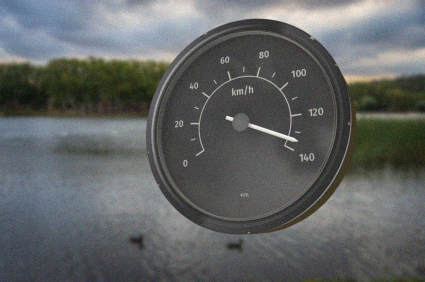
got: 135 km/h
